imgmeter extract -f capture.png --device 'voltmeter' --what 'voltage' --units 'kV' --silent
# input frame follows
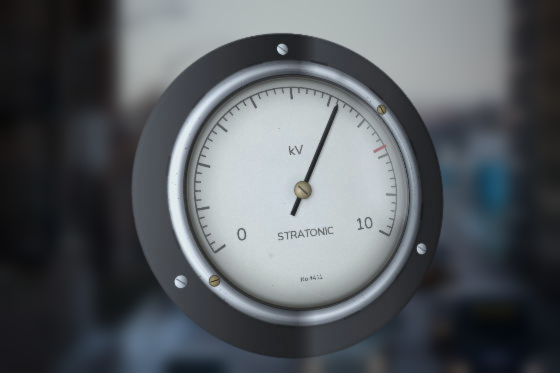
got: 6.2 kV
